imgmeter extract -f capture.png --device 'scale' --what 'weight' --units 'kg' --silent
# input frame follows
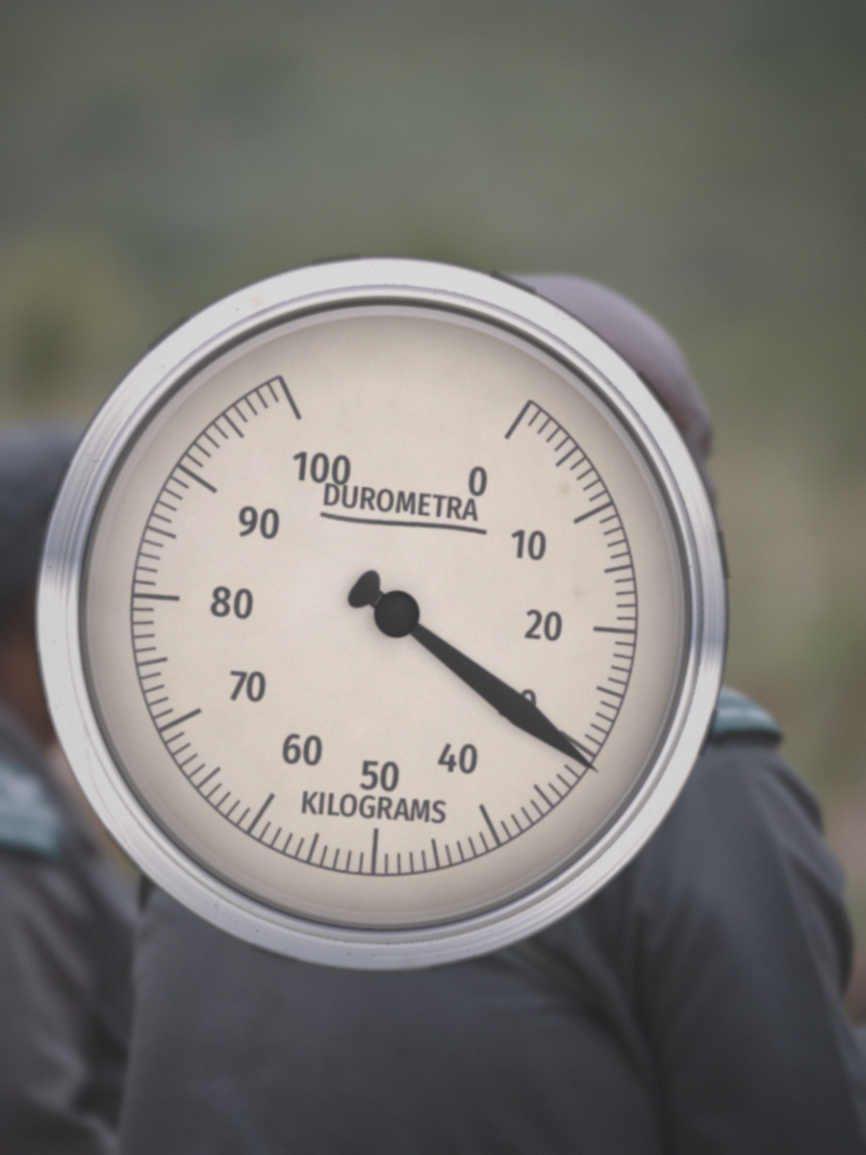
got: 31 kg
